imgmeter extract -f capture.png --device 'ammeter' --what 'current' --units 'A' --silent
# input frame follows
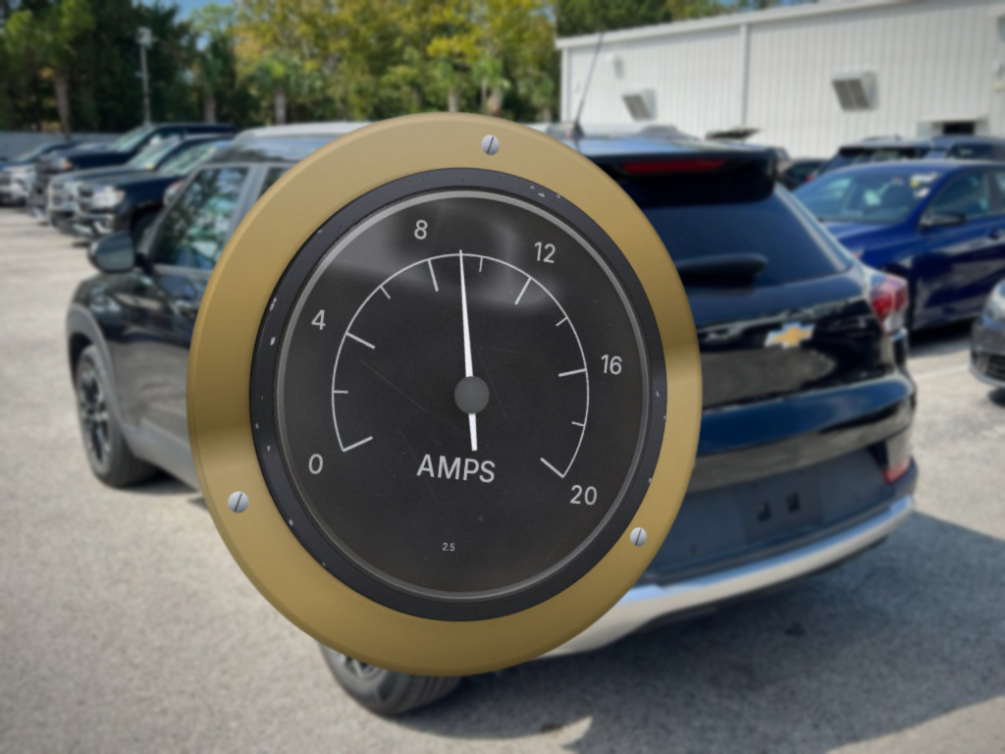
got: 9 A
